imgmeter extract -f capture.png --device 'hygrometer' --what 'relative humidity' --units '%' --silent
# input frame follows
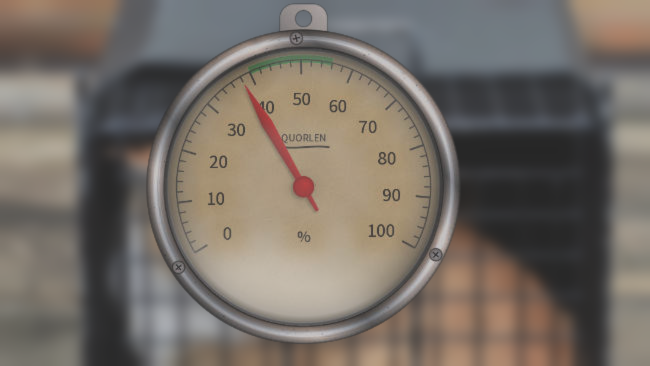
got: 38 %
